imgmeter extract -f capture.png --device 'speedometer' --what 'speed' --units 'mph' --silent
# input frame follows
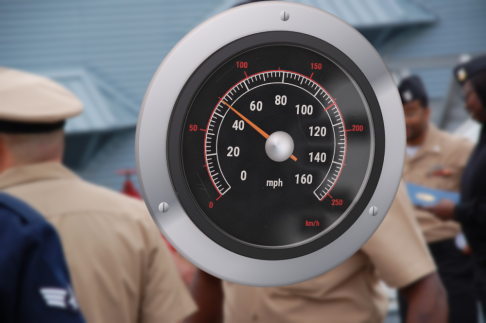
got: 46 mph
